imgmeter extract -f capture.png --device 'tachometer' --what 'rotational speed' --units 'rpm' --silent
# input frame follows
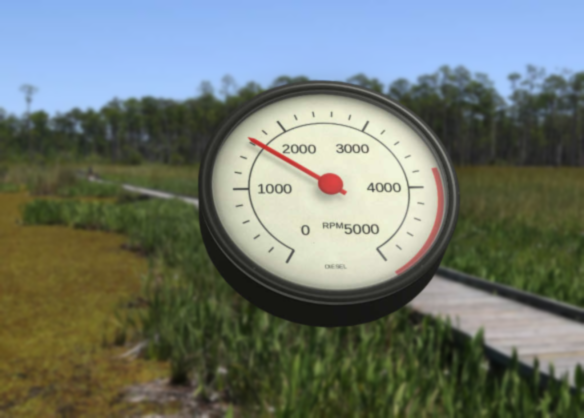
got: 1600 rpm
